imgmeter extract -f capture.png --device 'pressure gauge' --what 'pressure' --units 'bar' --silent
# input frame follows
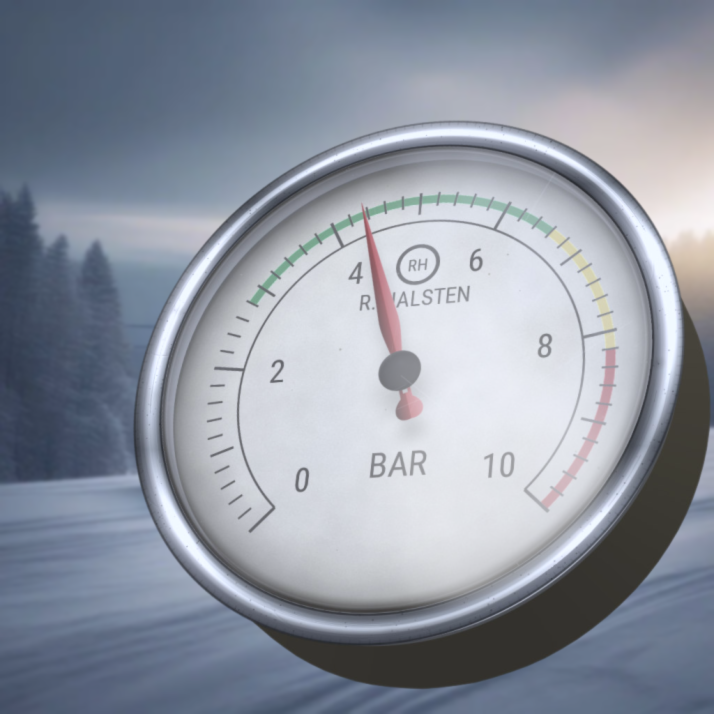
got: 4.4 bar
